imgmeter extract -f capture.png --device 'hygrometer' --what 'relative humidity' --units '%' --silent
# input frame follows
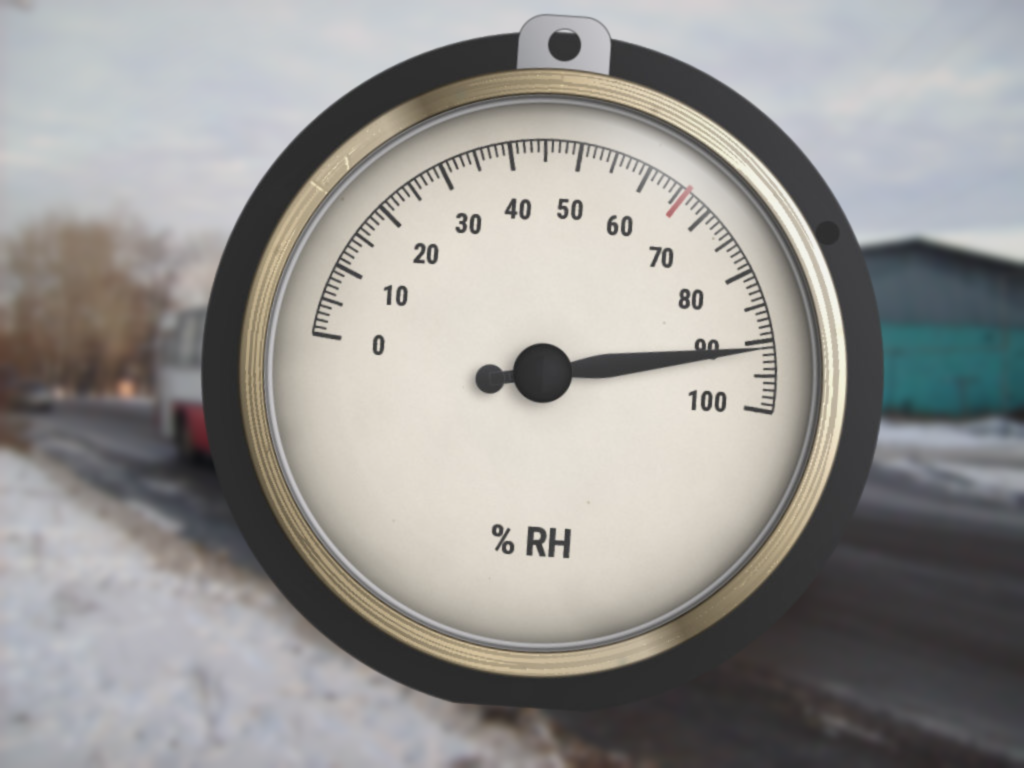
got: 91 %
